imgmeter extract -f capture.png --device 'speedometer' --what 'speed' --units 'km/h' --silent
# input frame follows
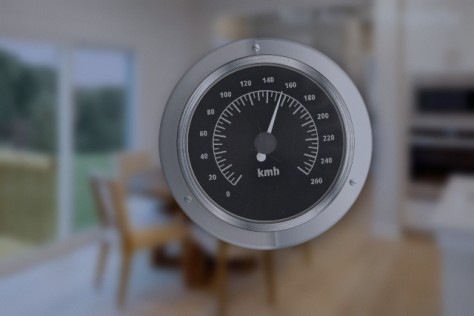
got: 155 km/h
